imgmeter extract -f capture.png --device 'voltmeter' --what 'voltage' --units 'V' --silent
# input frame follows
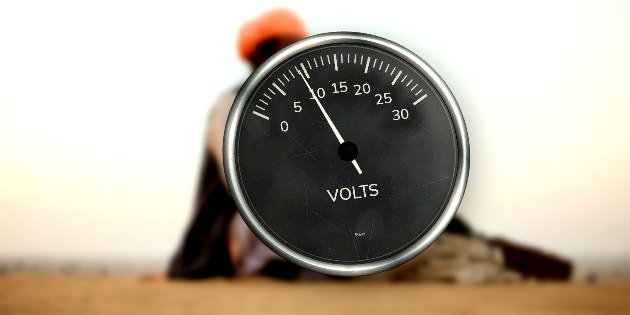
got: 9 V
